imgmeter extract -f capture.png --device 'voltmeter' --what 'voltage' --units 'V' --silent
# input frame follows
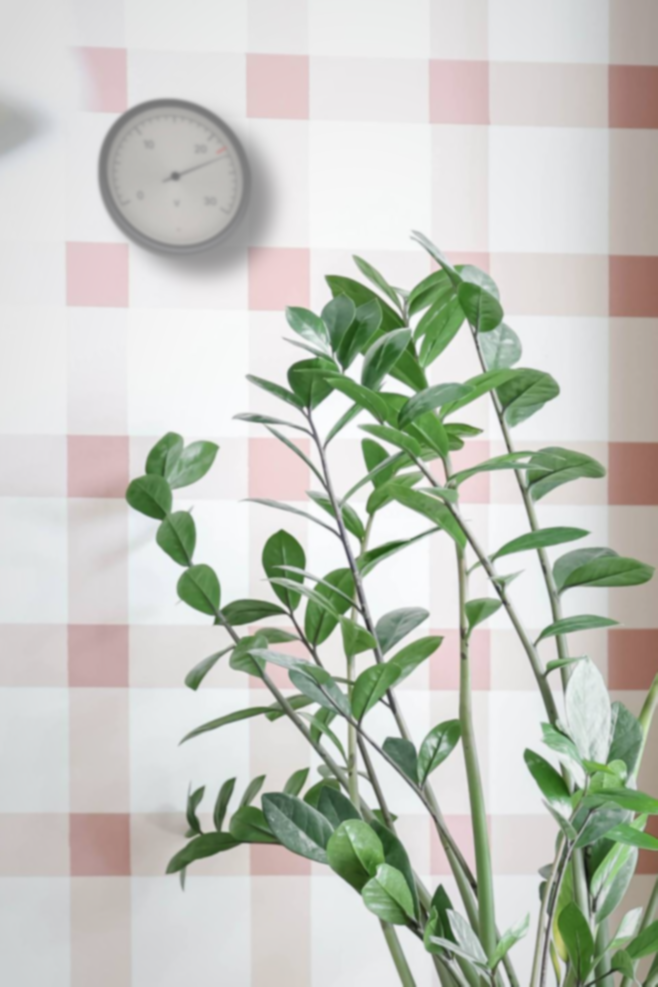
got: 23 V
